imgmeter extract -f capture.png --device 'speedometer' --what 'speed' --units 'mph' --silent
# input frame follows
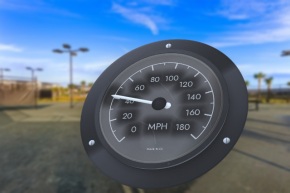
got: 40 mph
